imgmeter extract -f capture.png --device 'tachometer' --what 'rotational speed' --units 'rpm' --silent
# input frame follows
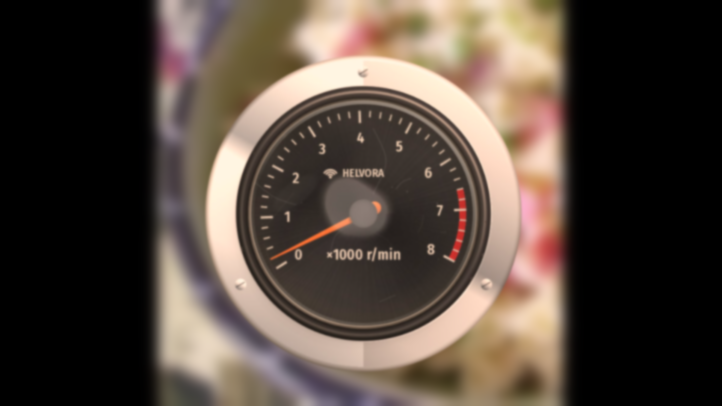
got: 200 rpm
